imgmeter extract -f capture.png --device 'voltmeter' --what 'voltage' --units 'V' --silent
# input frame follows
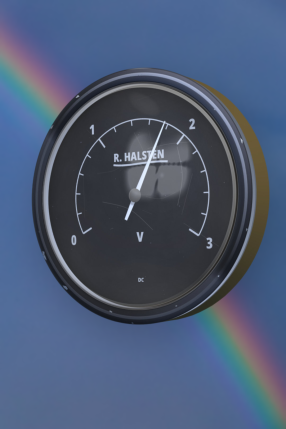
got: 1.8 V
